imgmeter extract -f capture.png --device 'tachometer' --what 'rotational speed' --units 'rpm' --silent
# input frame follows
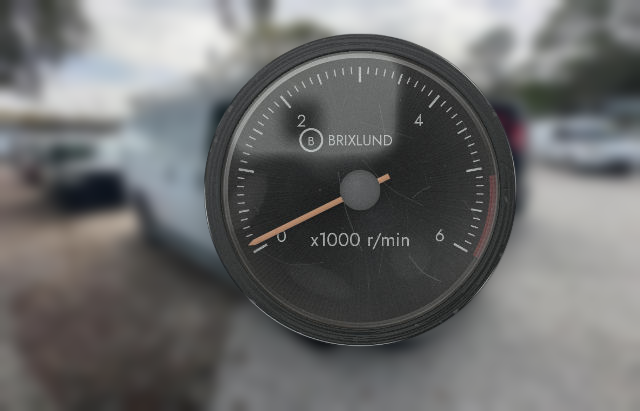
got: 100 rpm
